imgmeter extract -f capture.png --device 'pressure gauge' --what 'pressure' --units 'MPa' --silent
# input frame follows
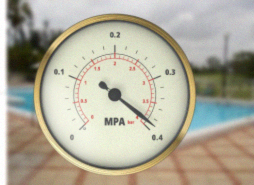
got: 0.39 MPa
